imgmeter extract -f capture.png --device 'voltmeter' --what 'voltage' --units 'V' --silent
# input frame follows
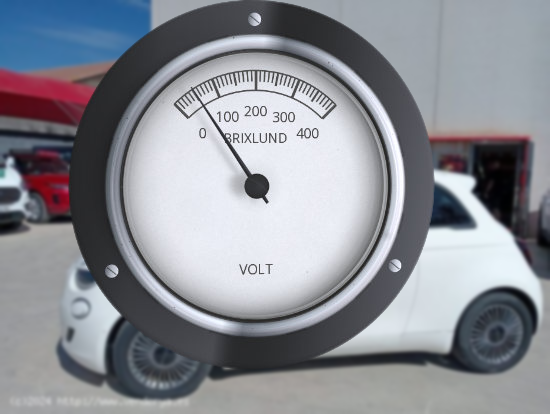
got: 50 V
